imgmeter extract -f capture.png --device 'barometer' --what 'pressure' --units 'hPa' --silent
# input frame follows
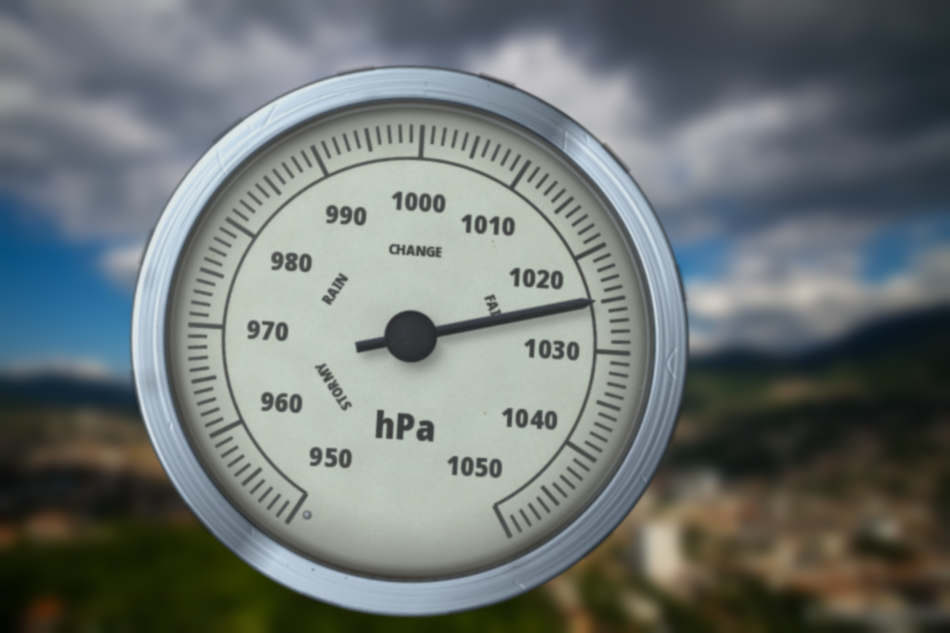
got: 1025 hPa
